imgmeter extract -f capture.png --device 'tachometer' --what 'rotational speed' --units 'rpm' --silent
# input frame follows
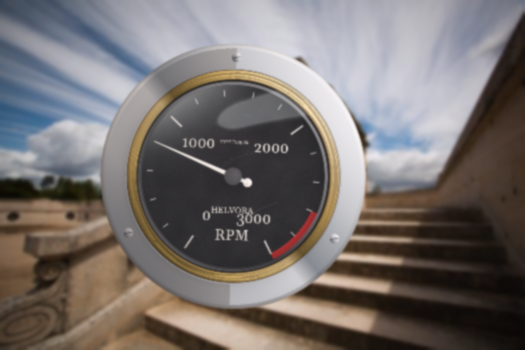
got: 800 rpm
